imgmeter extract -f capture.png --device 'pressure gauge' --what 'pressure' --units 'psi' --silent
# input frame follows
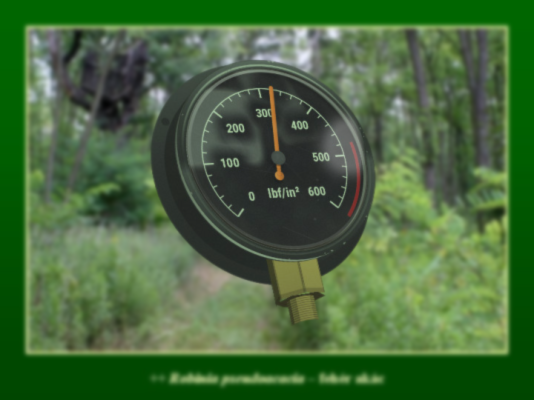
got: 320 psi
